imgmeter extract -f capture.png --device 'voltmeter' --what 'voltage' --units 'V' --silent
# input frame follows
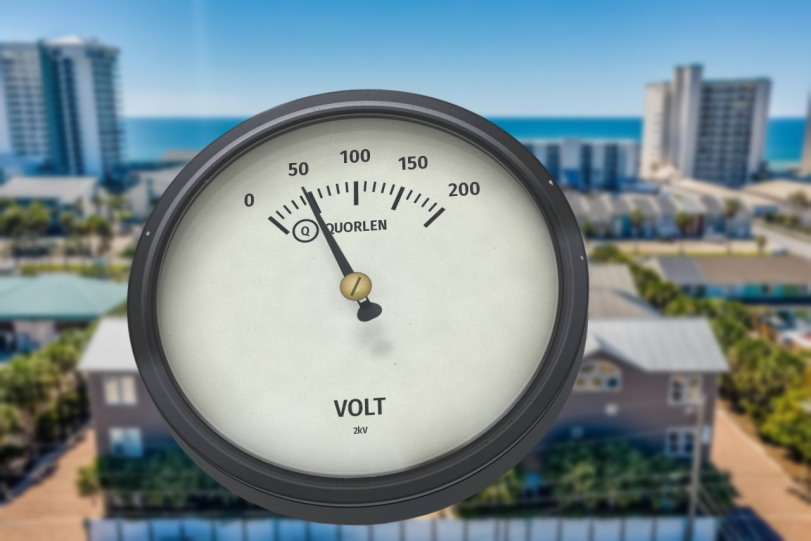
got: 45 V
